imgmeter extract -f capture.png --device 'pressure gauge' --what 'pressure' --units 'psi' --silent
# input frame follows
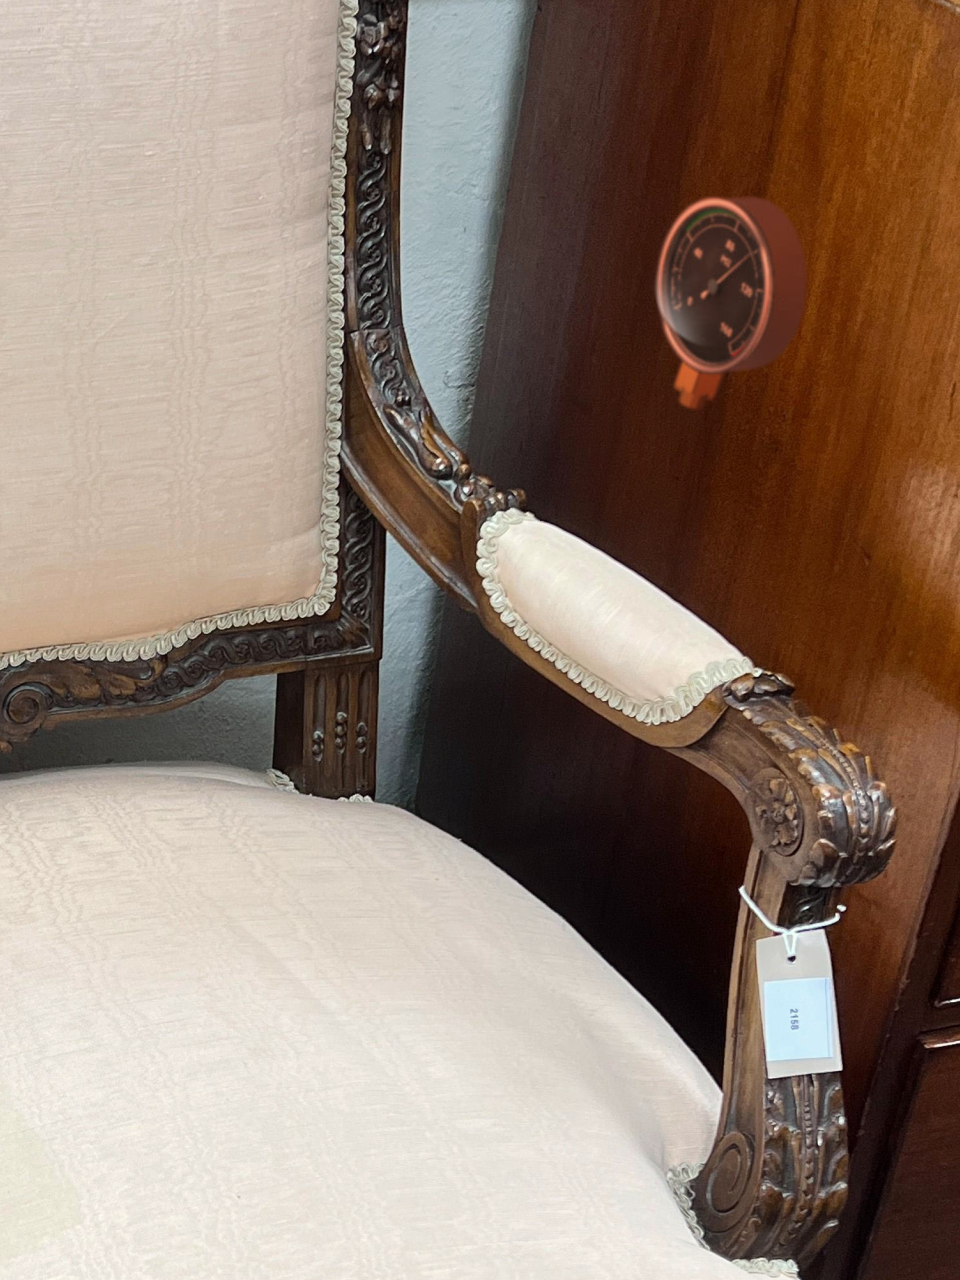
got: 100 psi
